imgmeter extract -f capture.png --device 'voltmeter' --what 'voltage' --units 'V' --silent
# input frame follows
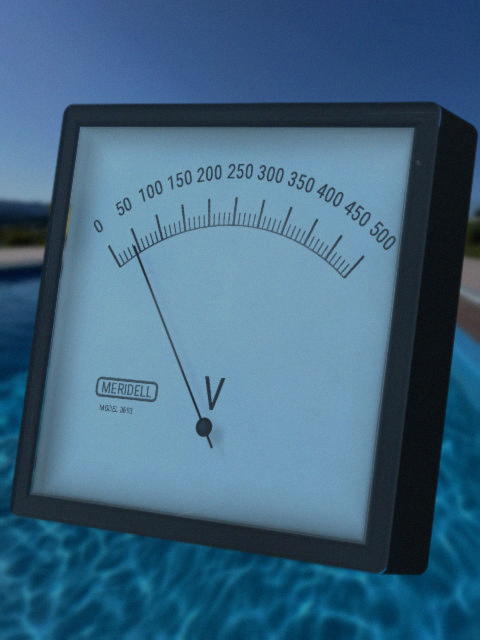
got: 50 V
